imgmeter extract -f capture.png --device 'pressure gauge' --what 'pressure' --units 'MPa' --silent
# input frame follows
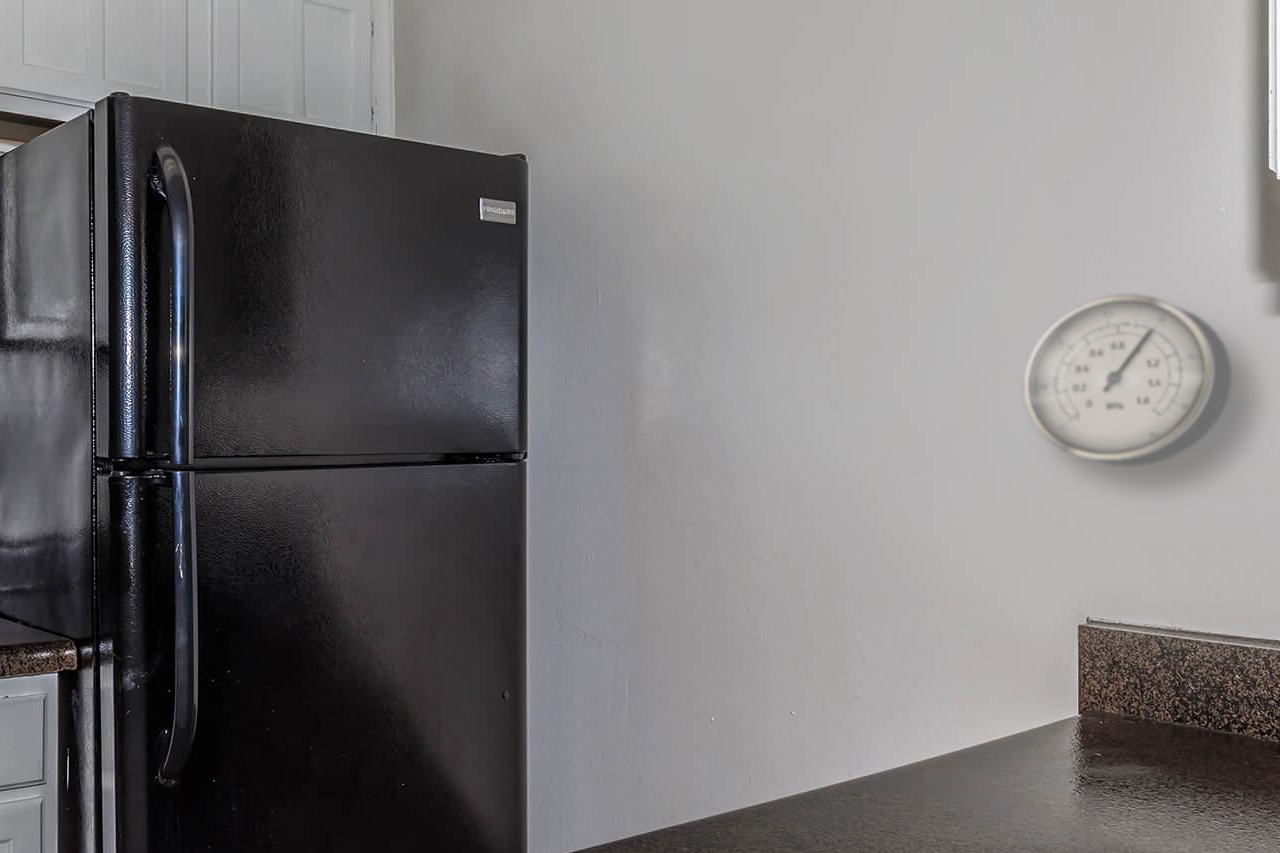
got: 1 MPa
